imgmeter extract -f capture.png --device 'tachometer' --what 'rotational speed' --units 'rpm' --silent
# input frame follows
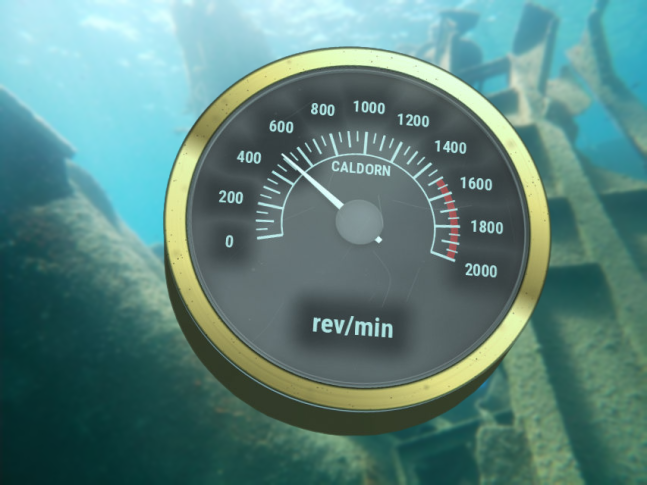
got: 500 rpm
